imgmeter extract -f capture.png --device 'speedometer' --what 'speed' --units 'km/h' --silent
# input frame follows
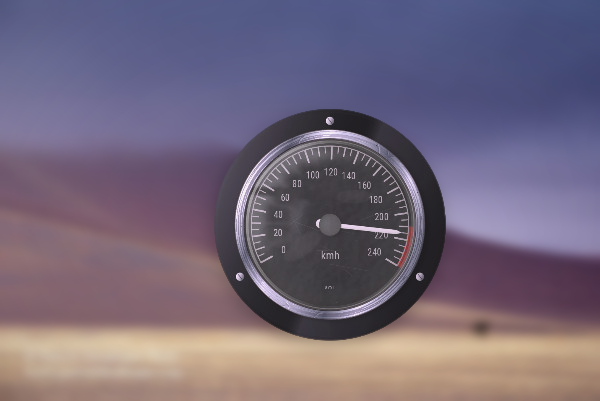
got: 215 km/h
